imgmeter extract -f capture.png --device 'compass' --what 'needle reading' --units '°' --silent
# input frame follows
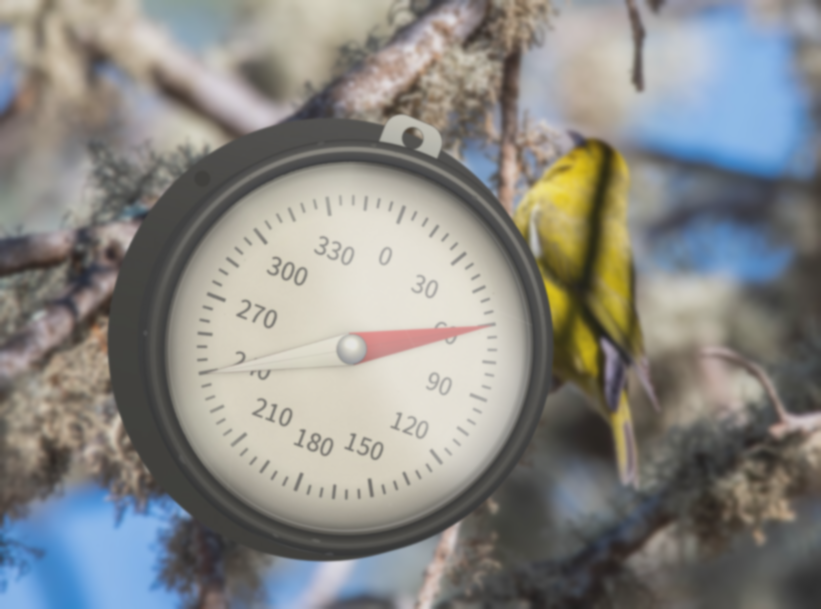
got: 60 °
